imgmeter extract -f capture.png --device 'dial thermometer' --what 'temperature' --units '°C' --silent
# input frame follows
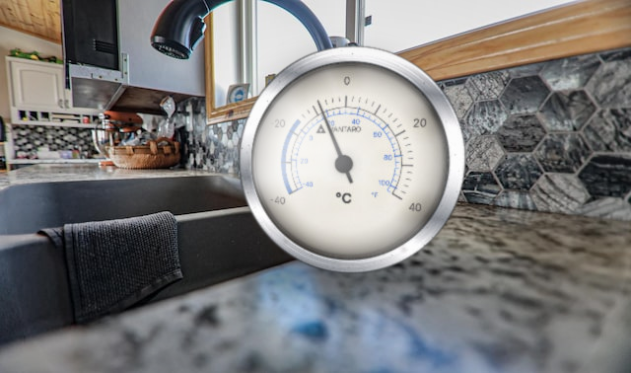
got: -8 °C
